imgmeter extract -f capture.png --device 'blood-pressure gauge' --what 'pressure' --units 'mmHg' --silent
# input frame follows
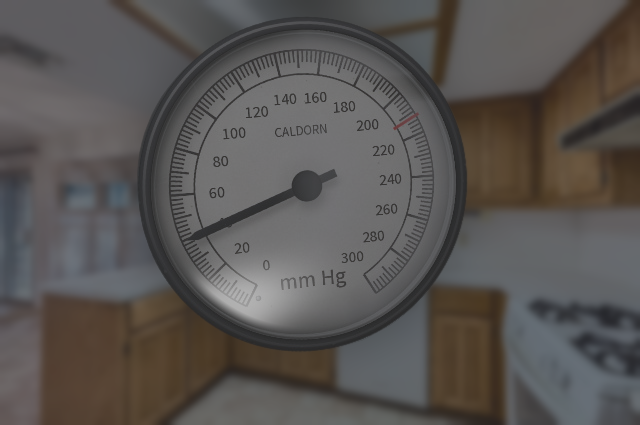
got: 40 mmHg
